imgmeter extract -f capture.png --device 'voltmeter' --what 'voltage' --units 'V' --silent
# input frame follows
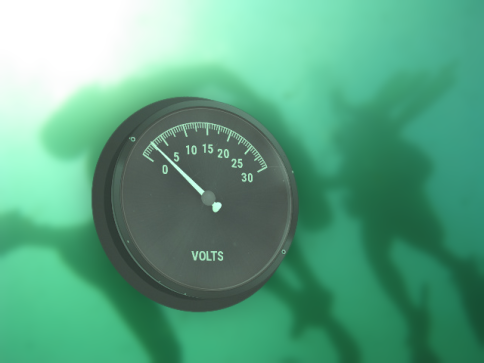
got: 2.5 V
